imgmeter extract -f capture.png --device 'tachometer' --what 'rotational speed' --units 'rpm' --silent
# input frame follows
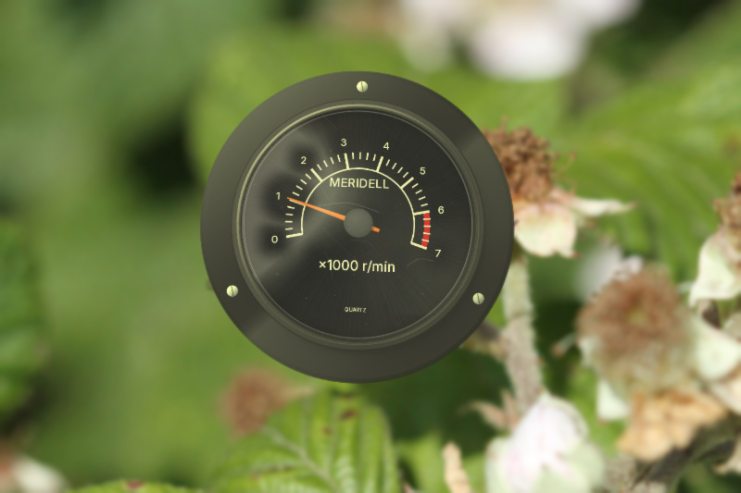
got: 1000 rpm
